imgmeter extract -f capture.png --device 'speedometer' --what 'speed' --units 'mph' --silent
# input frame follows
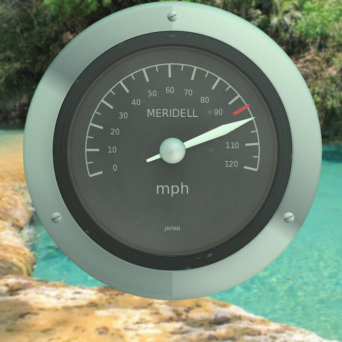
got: 100 mph
